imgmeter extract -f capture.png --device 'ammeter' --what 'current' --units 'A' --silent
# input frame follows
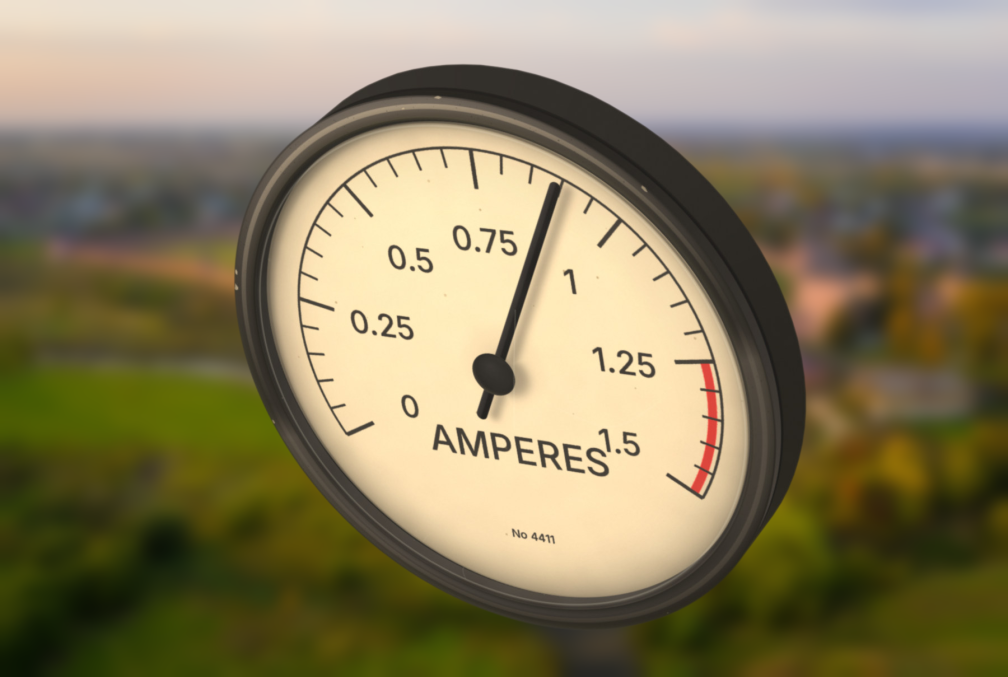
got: 0.9 A
